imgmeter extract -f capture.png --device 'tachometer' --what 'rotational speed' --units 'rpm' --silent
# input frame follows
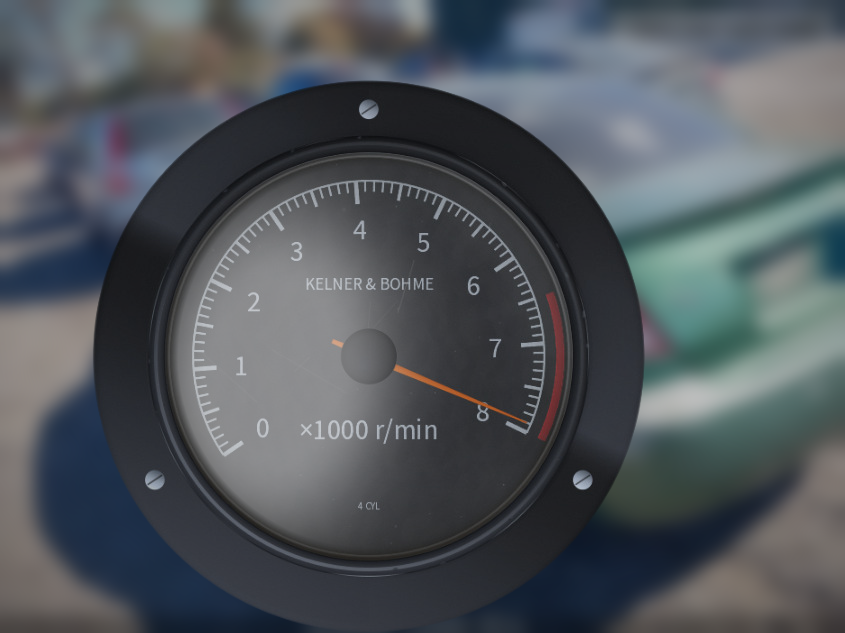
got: 7900 rpm
